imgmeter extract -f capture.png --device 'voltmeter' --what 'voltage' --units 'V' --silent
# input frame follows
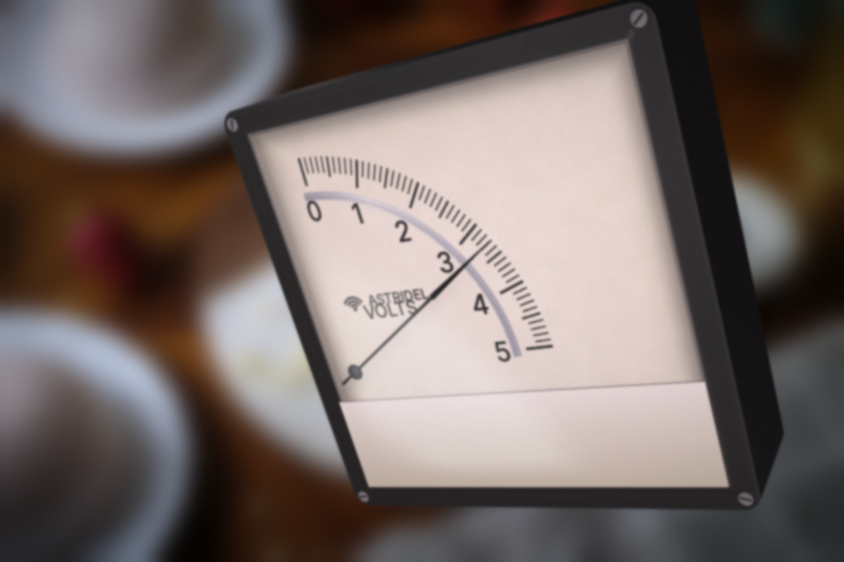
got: 3.3 V
